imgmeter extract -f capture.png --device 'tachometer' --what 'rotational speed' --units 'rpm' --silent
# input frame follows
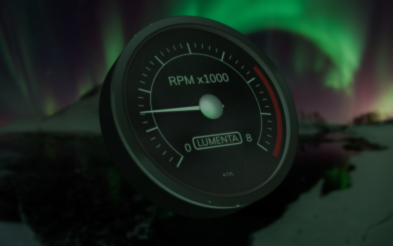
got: 1400 rpm
